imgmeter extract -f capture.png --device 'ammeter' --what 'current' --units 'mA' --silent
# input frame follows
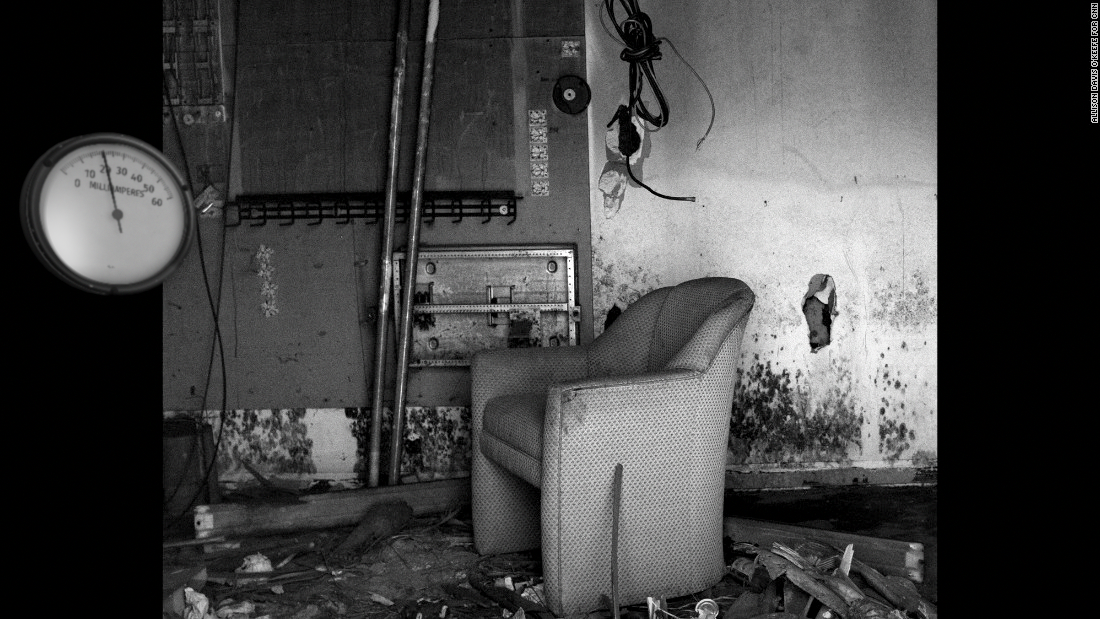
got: 20 mA
